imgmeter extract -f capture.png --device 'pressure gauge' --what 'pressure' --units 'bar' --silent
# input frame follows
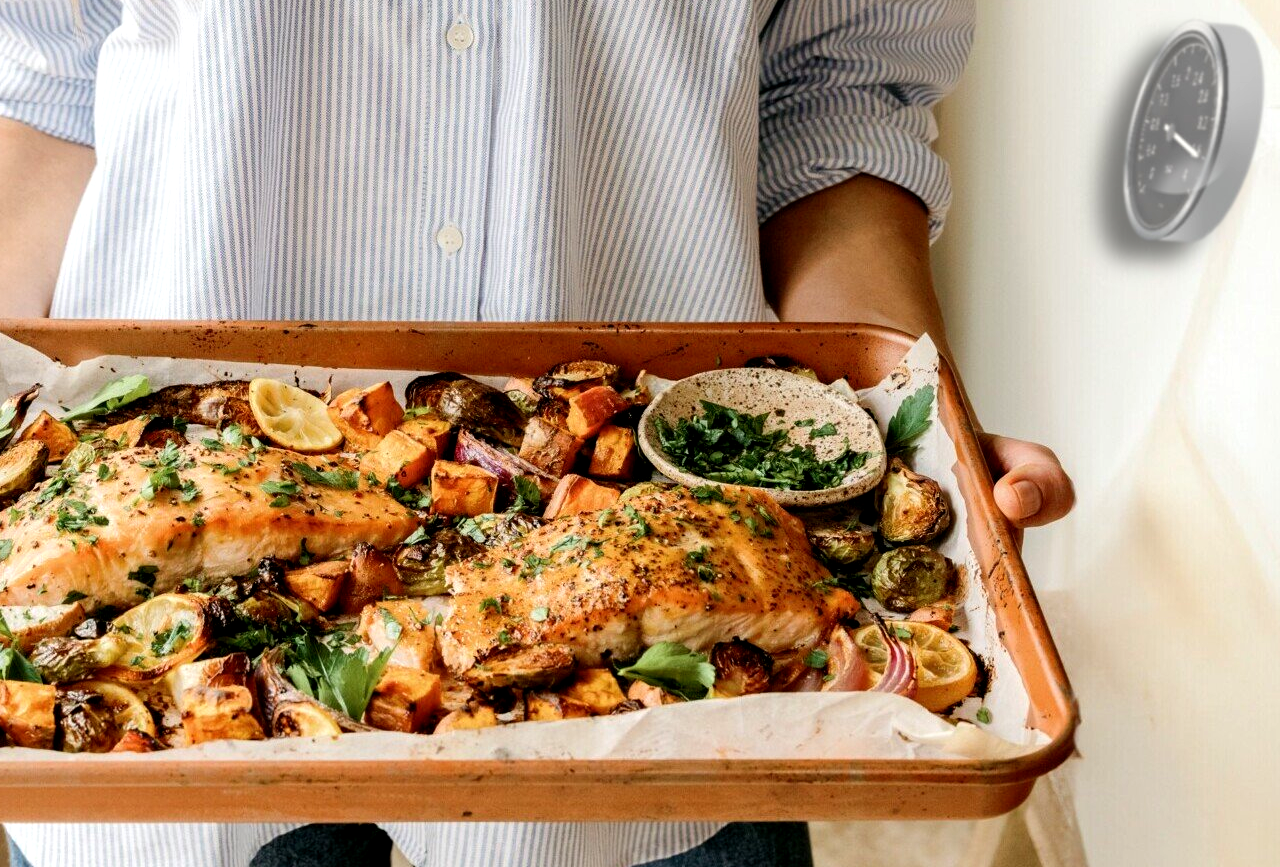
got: 3.6 bar
